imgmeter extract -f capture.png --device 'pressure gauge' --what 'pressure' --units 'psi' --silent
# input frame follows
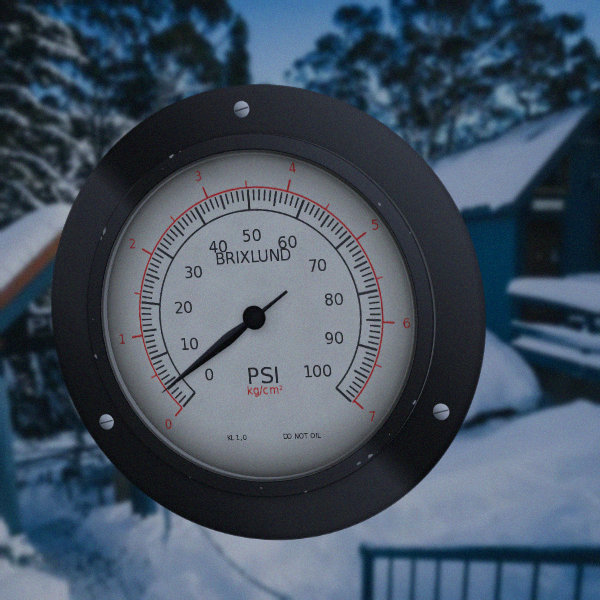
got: 4 psi
